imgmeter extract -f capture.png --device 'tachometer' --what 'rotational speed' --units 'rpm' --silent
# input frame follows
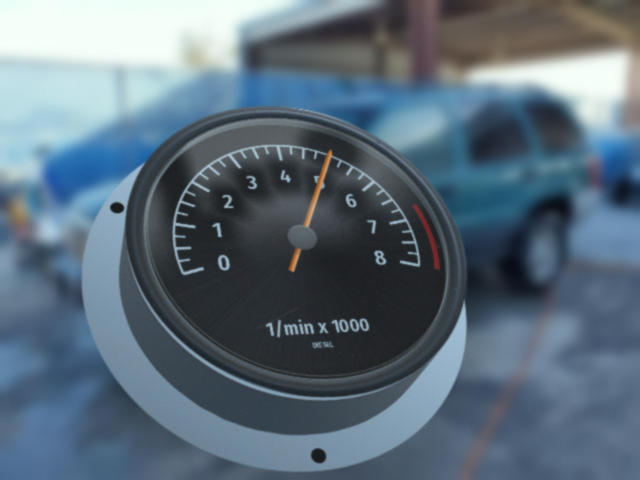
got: 5000 rpm
